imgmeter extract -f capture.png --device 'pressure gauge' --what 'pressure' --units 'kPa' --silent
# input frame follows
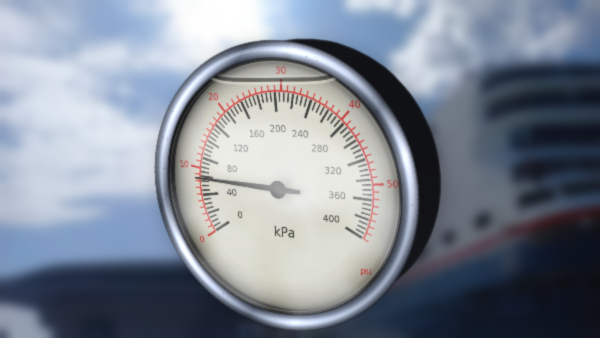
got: 60 kPa
